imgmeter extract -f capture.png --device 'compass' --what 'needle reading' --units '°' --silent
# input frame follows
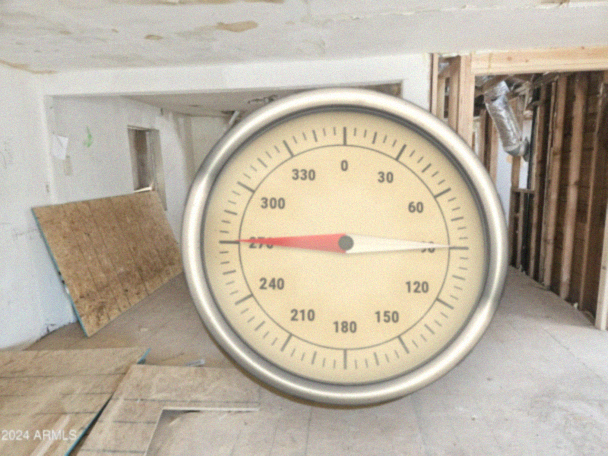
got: 270 °
